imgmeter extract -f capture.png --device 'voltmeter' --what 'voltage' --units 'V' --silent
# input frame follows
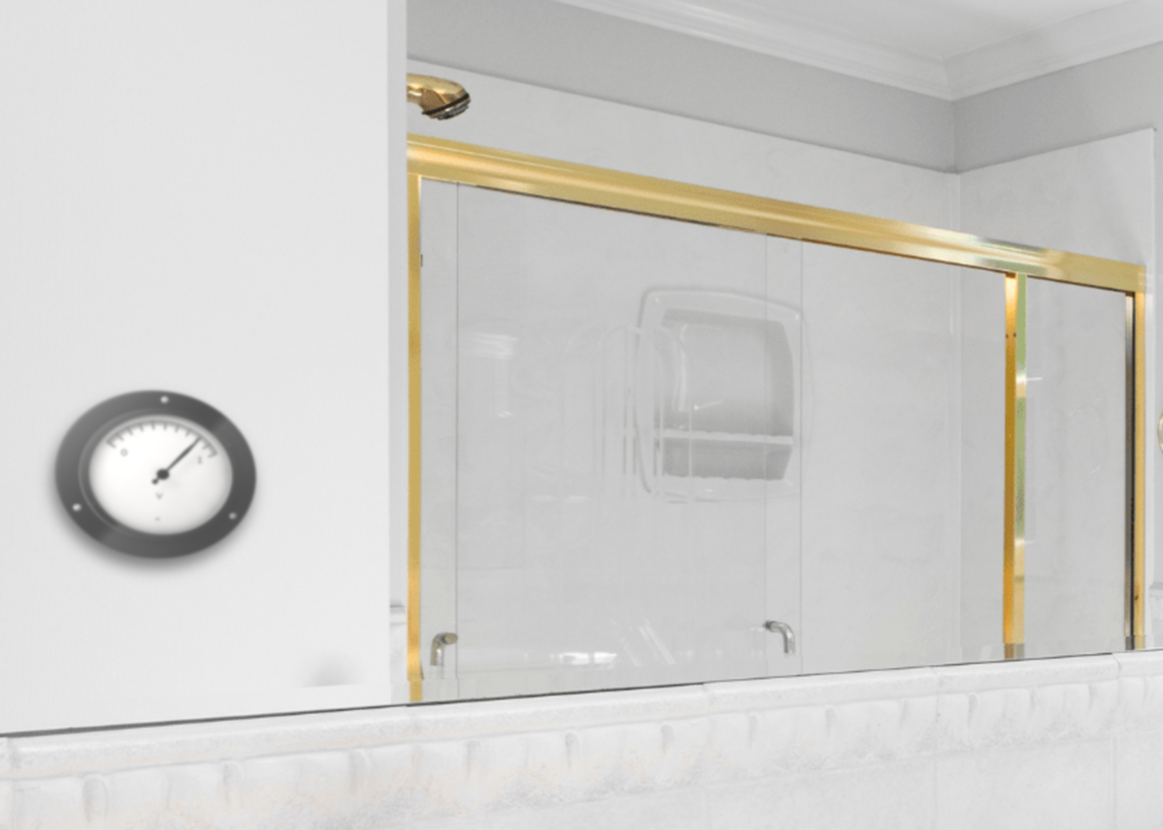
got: 0.8 V
